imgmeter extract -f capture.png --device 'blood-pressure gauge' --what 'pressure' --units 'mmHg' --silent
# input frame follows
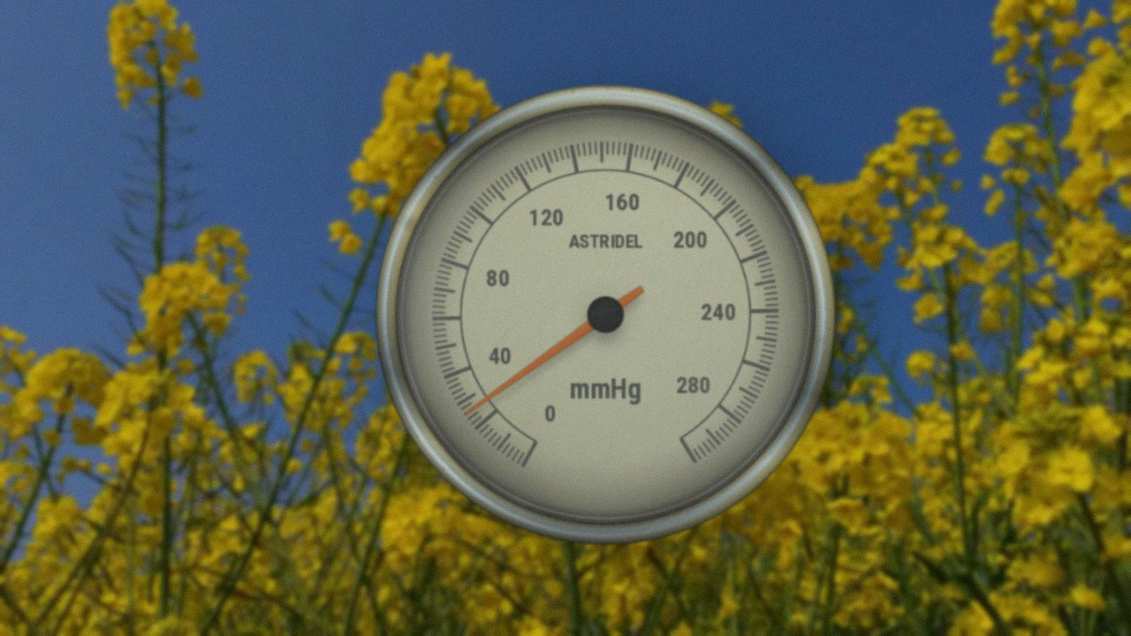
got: 26 mmHg
